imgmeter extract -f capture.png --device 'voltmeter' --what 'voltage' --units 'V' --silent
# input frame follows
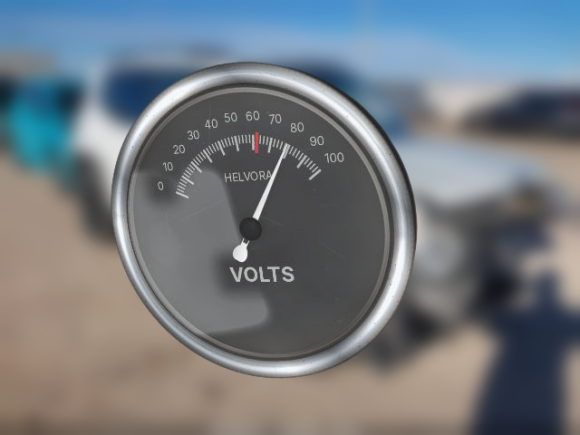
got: 80 V
